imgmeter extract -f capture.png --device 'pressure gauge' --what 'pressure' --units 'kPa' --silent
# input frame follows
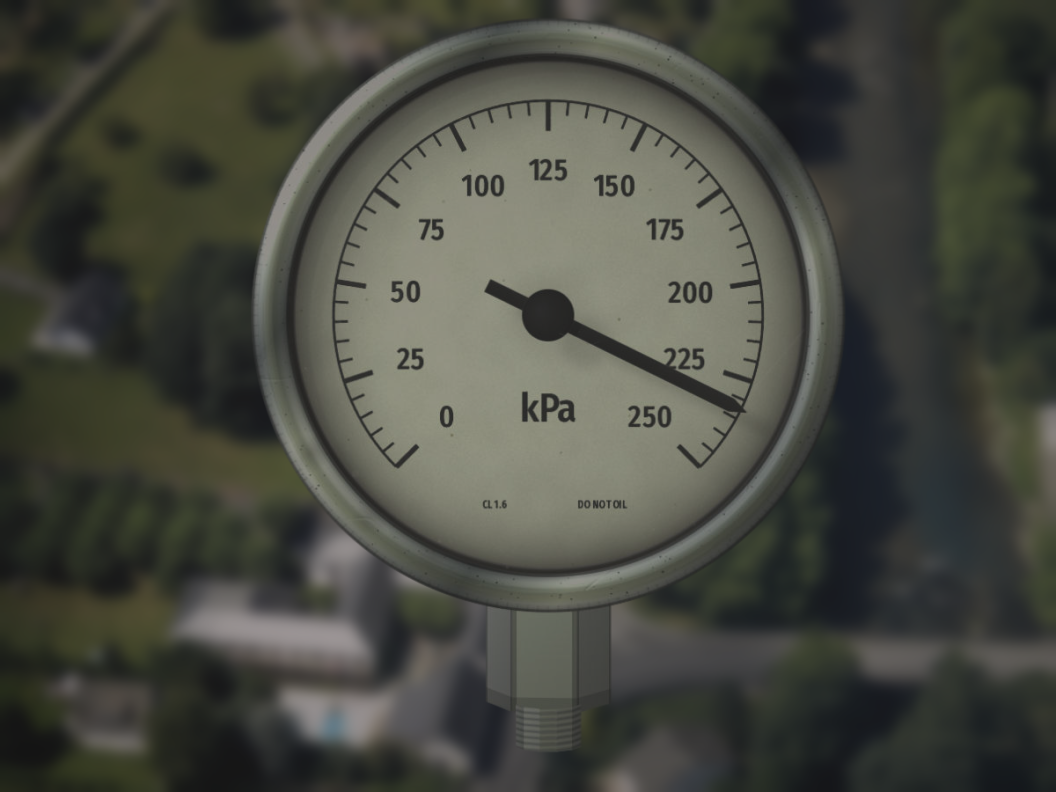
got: 232.5 kPa
